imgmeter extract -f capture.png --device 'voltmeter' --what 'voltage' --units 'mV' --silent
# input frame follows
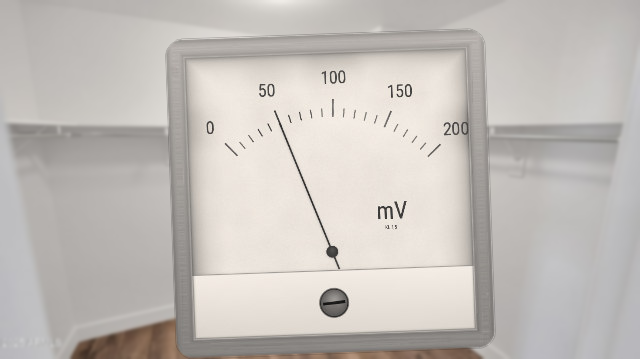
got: 50 mV
